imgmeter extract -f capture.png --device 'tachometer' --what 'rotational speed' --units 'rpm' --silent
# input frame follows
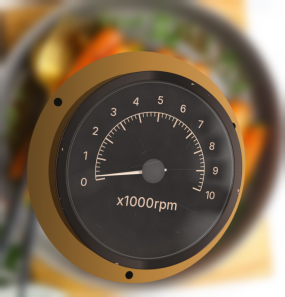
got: 200 rpm
